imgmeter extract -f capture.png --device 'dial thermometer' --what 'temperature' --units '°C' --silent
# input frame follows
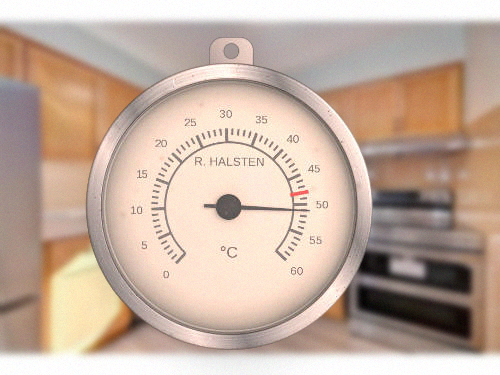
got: 51 °C
